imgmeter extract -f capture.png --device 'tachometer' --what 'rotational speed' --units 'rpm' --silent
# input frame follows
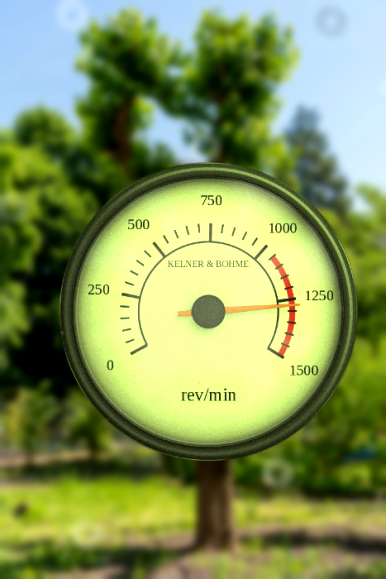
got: 1275 rpm
